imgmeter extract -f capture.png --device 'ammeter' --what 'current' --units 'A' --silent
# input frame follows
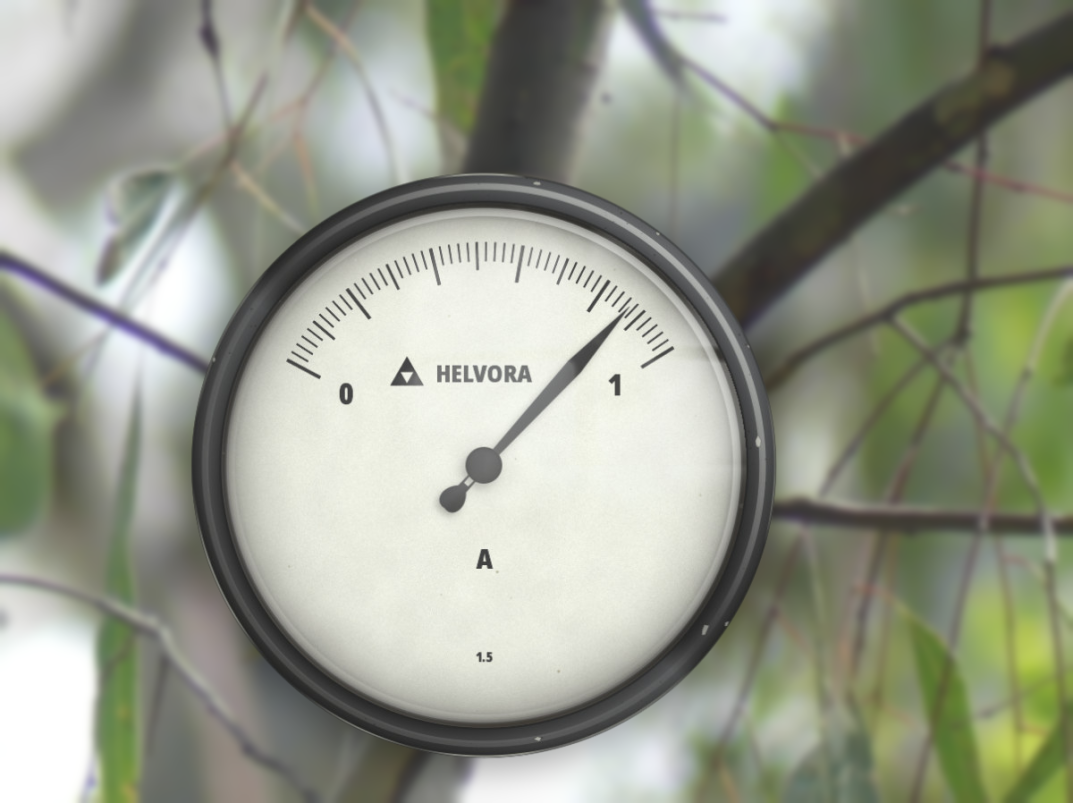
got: 0.87 A
